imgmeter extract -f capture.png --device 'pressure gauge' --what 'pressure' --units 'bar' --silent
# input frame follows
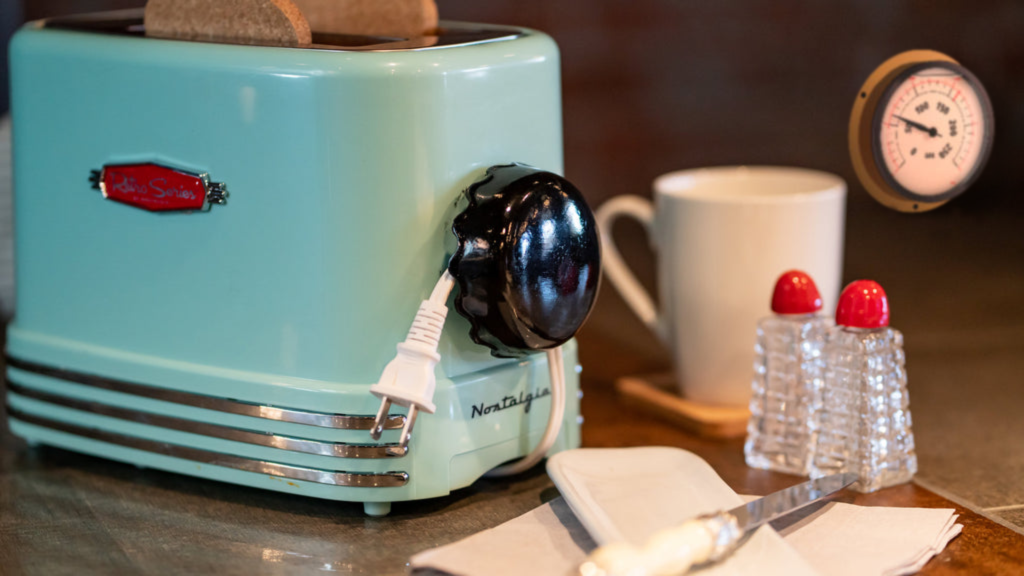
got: 60 bar
